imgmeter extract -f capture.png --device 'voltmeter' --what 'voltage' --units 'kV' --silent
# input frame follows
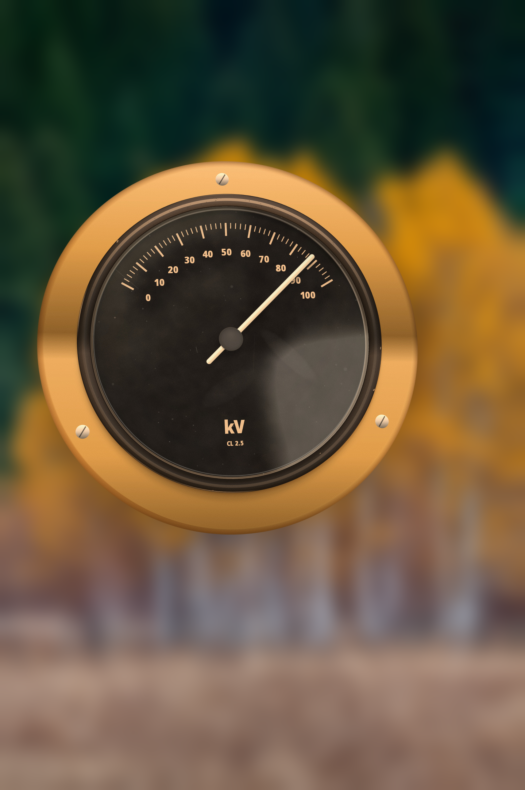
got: 88 kV
